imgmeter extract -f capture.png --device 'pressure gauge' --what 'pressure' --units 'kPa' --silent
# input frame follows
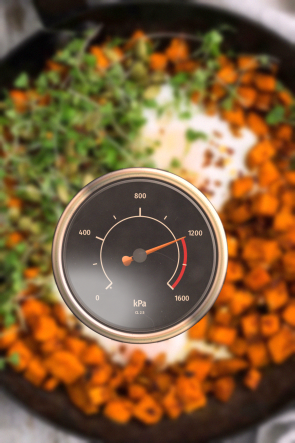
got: 1200 kPa
